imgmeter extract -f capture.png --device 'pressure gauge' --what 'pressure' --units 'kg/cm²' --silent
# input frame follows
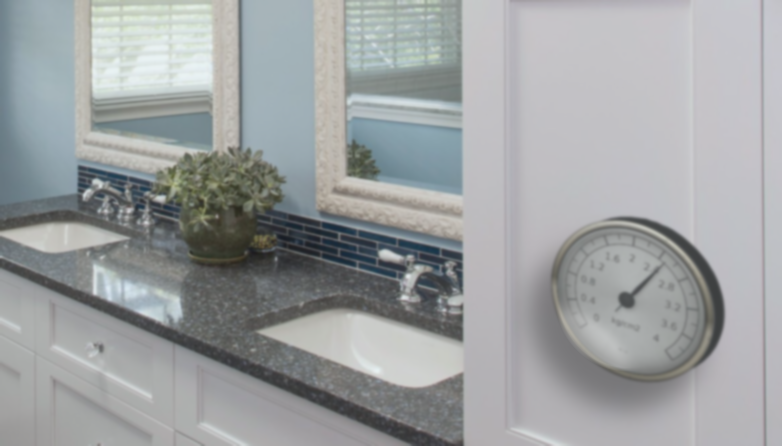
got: 2.5 kg/cm²
